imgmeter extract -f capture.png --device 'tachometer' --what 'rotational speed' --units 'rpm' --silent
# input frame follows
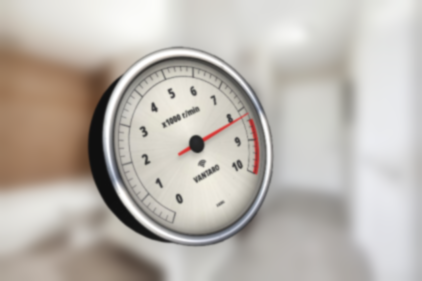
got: 8200 rpm
